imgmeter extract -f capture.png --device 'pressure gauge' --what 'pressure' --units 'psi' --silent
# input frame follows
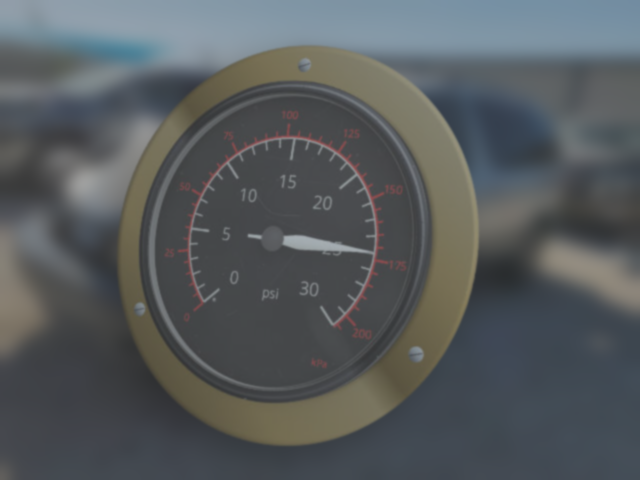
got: 25 psi
